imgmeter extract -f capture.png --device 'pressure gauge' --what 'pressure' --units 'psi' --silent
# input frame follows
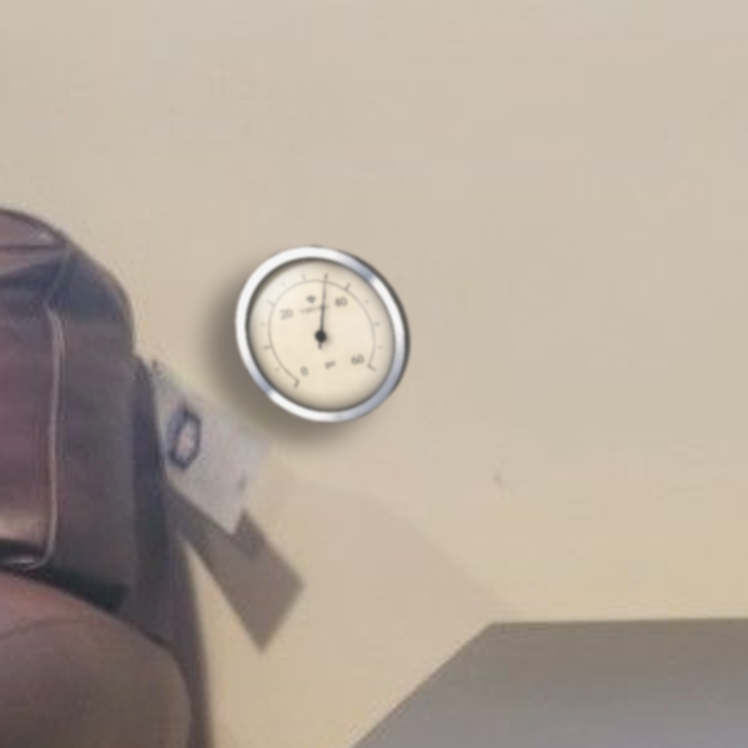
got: 35 psi
